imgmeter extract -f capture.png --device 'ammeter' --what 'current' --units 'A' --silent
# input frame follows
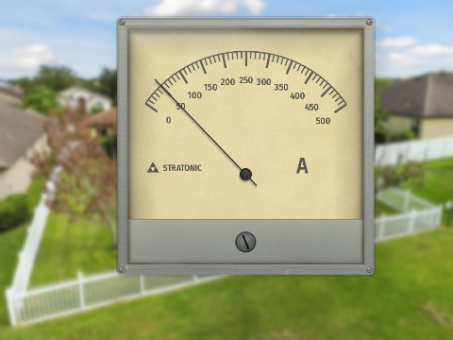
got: 50 A
